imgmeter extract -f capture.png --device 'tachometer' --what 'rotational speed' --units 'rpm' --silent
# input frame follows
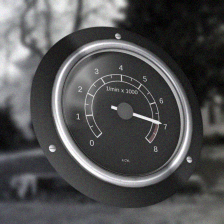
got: 7000 rpm
